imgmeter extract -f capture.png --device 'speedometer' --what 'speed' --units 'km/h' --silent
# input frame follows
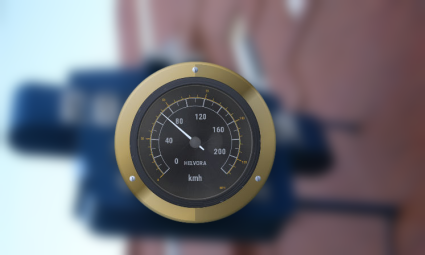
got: 70 km/h
